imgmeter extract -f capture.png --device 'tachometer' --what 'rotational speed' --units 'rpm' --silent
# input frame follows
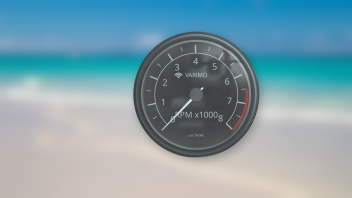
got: 0 rpm
